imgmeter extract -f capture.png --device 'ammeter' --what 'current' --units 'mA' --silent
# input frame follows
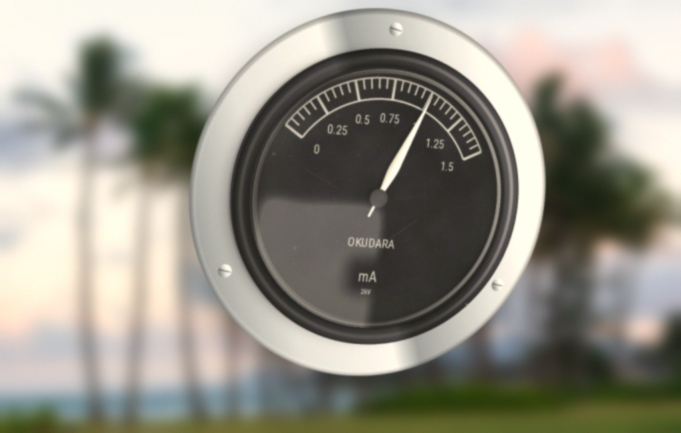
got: 1 mA
